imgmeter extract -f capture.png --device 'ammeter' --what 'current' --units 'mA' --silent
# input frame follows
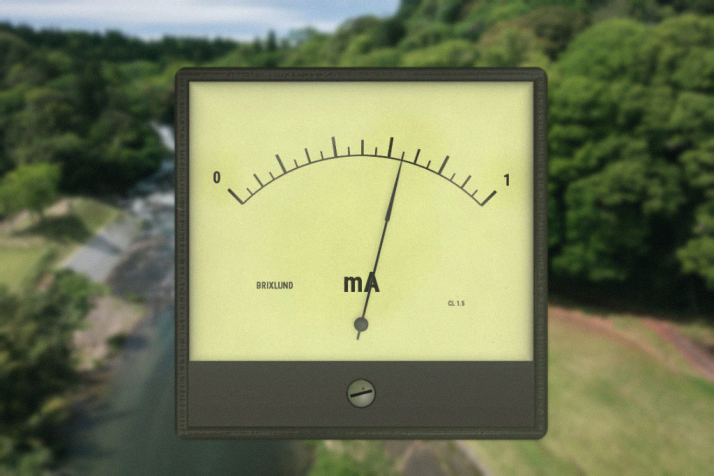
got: 0.65 mA
